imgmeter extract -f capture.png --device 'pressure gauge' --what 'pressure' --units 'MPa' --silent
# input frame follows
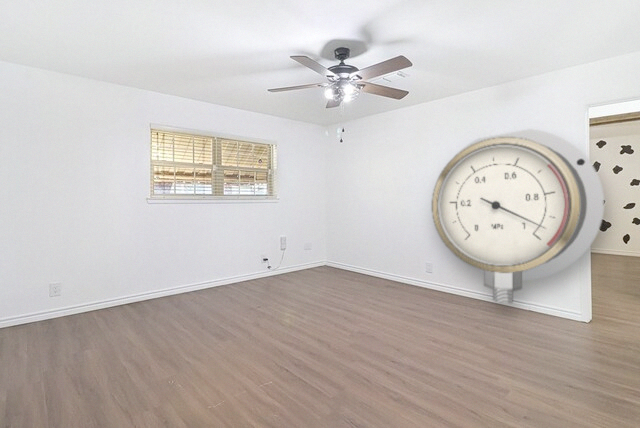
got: 0.95 MPa
